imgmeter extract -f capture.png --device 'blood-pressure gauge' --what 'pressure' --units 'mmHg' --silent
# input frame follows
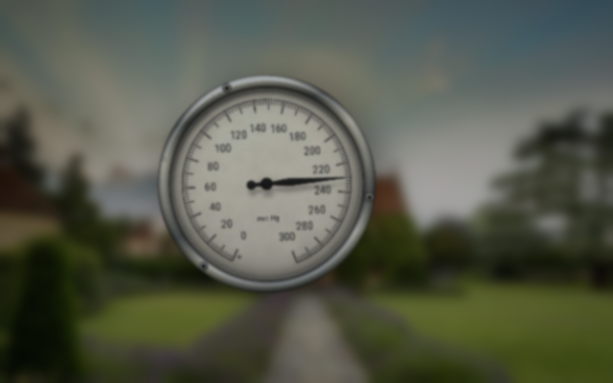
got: 230 mmHg
